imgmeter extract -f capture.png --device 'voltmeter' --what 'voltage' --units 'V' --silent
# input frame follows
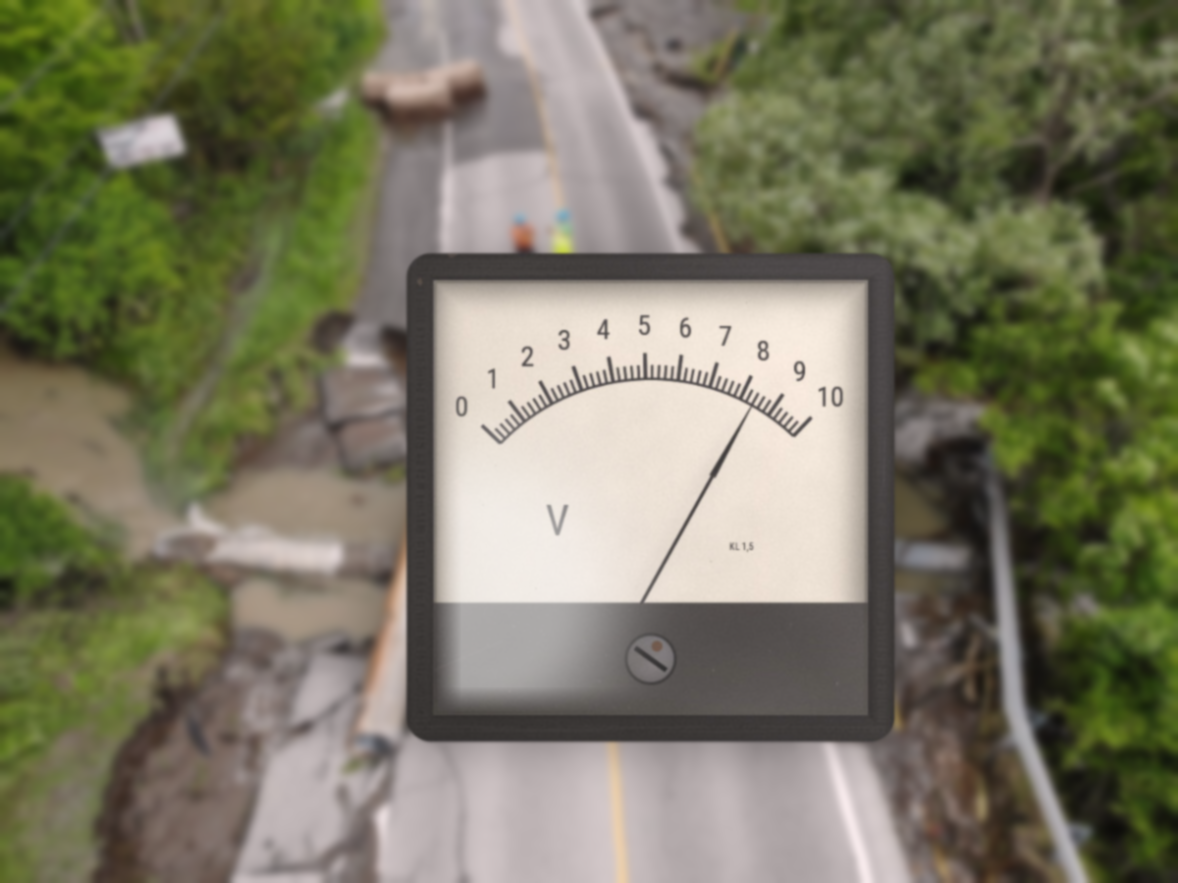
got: 8.4 V
